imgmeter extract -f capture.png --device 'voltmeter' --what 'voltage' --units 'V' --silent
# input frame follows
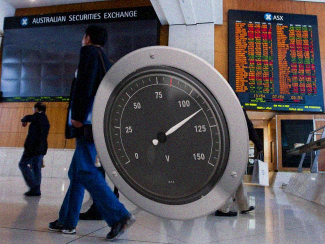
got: 112.5 V
